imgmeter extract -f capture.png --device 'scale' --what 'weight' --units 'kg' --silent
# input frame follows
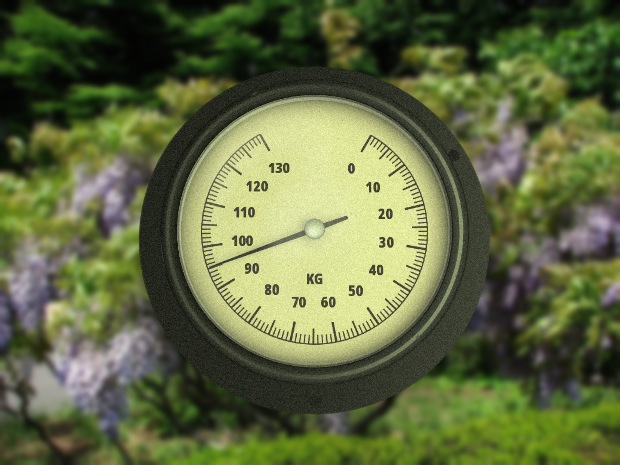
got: 95 kg
